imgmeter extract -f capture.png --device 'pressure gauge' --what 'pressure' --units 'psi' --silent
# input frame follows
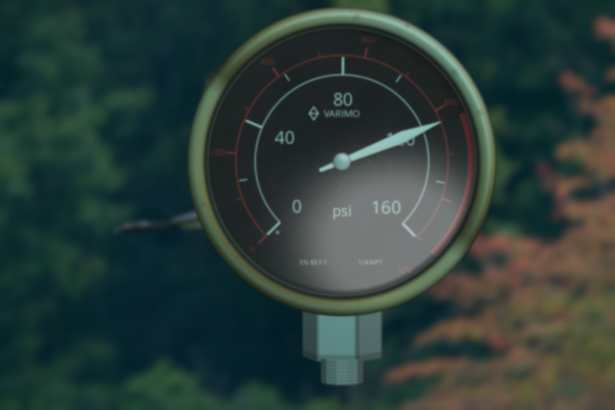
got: 120 psi
